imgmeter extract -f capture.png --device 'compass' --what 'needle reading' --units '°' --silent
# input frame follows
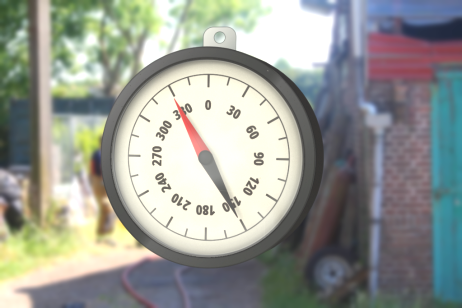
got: 330 °
